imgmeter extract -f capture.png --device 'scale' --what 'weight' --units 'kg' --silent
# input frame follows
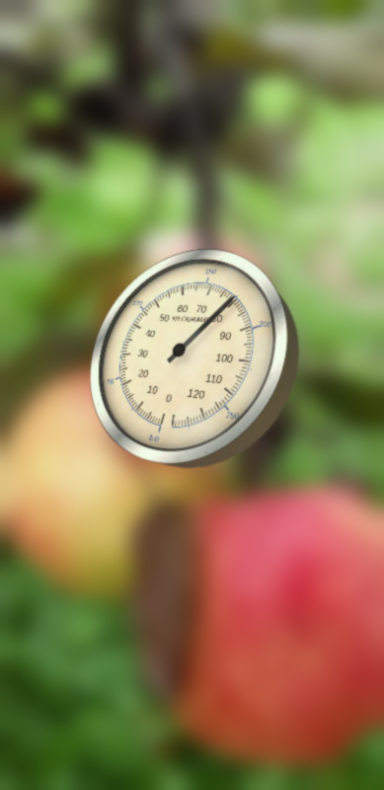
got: 80 kg
